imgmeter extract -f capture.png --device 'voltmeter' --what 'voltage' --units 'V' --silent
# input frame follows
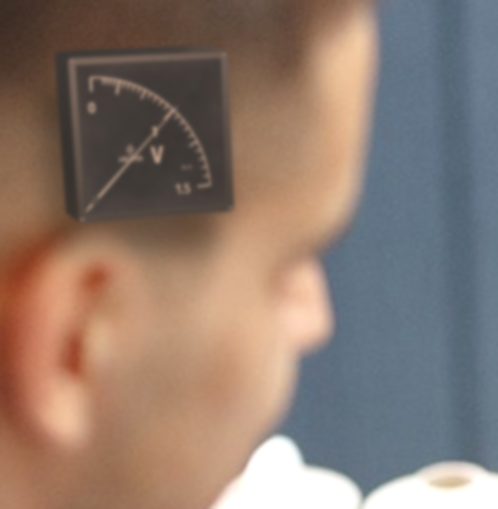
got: 1 V
